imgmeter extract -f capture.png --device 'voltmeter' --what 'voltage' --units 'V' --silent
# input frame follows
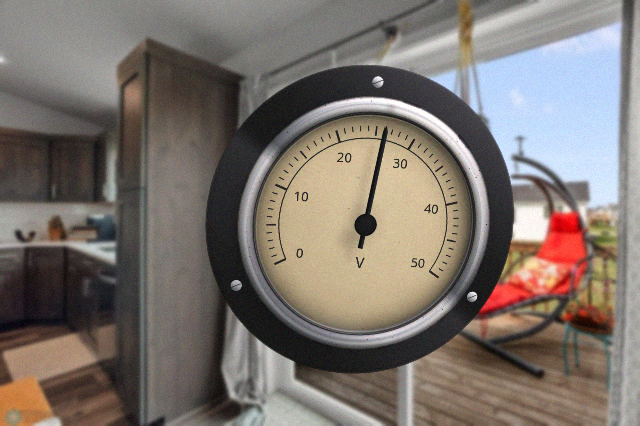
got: 26 V
